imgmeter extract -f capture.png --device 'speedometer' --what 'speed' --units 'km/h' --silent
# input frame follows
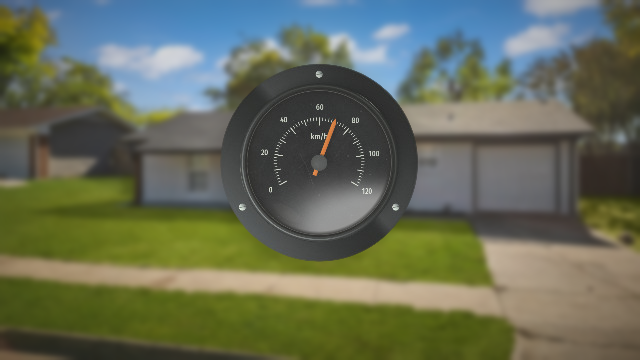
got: 70 km/h
